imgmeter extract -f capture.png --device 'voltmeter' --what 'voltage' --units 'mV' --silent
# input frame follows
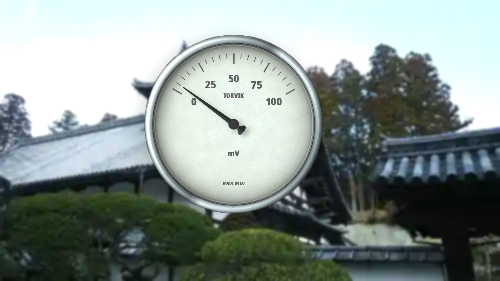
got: 5 mV
